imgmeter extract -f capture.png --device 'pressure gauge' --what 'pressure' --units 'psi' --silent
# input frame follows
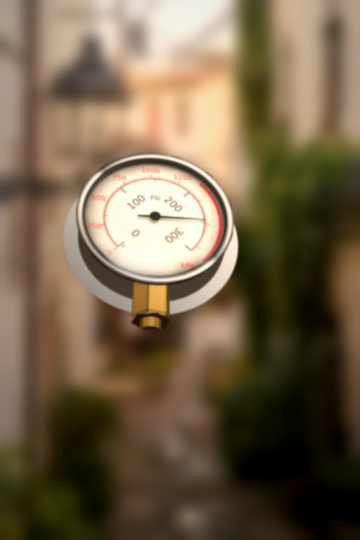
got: 250 psi
